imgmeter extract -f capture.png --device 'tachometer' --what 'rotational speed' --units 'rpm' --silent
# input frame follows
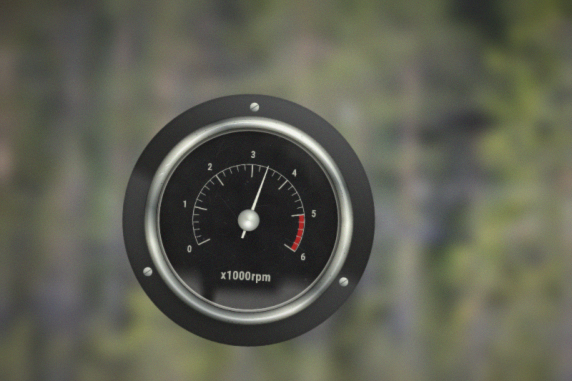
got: 3400 rpm
